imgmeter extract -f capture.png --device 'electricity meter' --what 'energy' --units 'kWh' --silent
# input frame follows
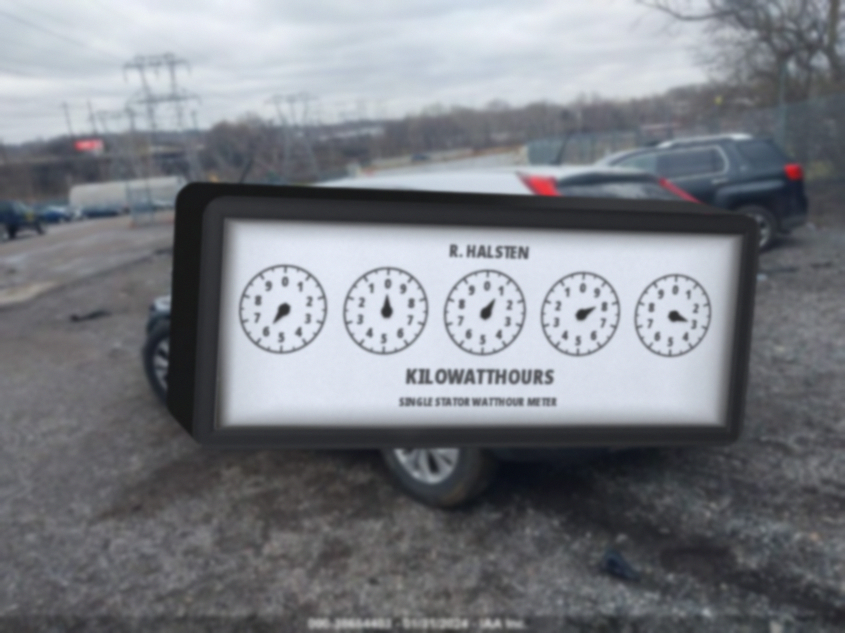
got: 60083 kWh
